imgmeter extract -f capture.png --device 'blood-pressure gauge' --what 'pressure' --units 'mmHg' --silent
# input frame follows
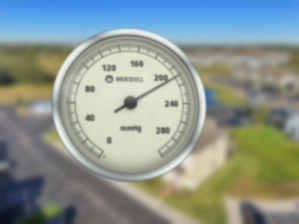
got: 210 mmHg
